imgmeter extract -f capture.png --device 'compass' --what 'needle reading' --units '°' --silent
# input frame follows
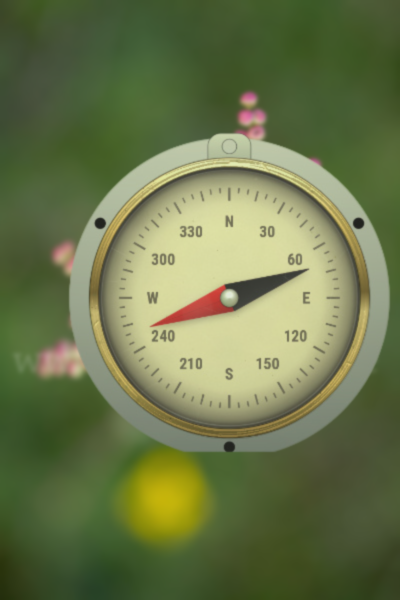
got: 250 °
